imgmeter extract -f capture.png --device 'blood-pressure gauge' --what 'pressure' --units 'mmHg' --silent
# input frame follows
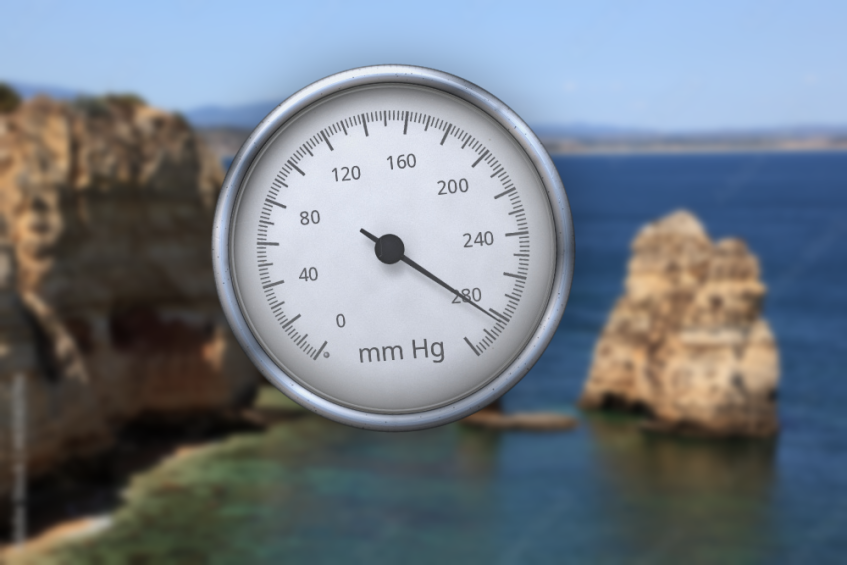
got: 282 mmHg
